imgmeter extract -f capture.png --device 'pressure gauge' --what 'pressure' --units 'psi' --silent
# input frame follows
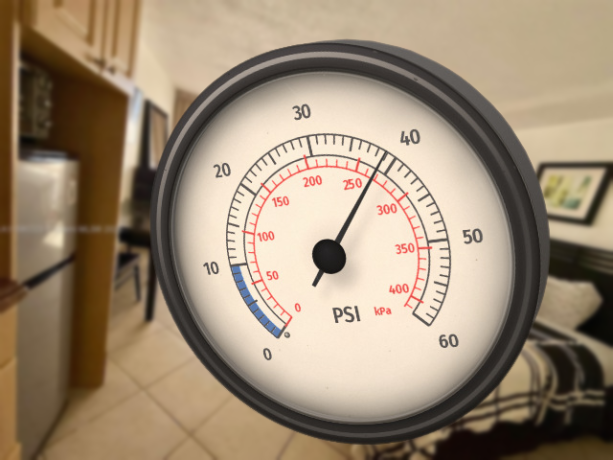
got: 39 psi
